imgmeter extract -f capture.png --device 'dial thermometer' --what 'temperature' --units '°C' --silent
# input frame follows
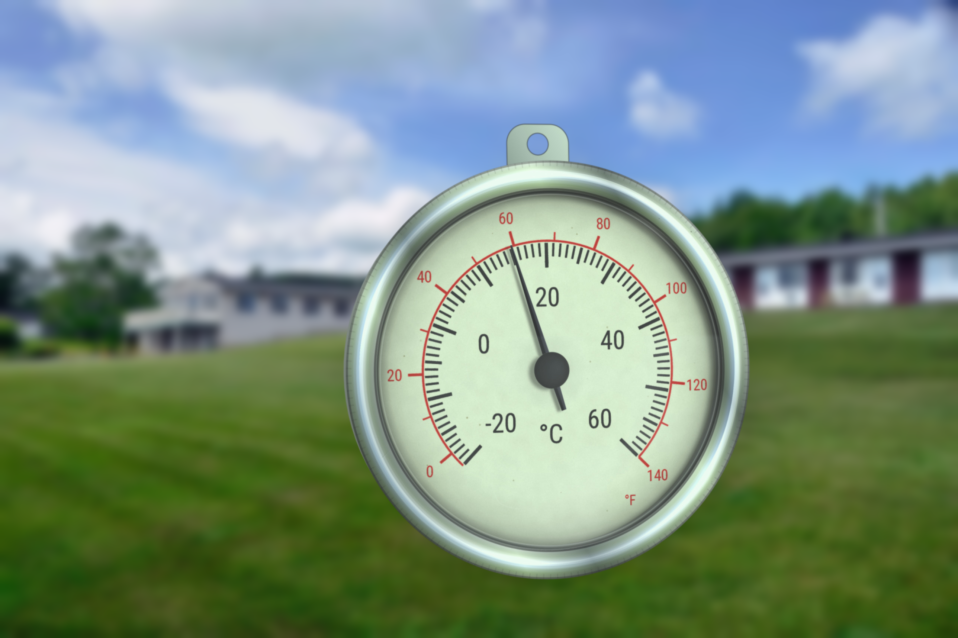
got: 15 °C
